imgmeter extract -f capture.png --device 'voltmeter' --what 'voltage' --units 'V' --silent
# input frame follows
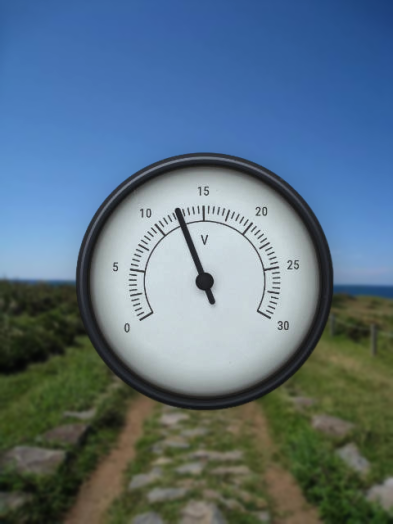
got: 12.5 V
